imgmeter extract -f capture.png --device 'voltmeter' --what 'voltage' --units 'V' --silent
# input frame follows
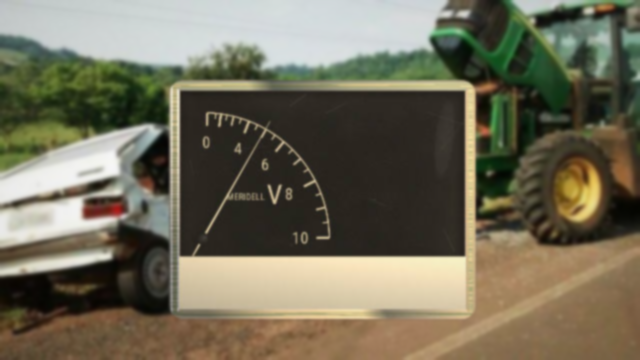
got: 5 V
